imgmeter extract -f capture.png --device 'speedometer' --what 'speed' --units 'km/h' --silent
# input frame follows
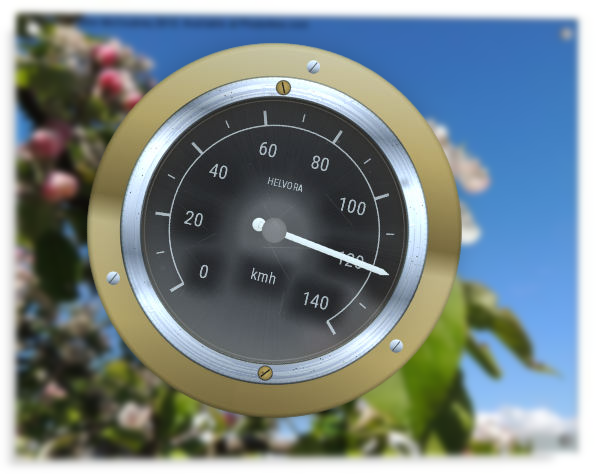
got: 120 km/h
